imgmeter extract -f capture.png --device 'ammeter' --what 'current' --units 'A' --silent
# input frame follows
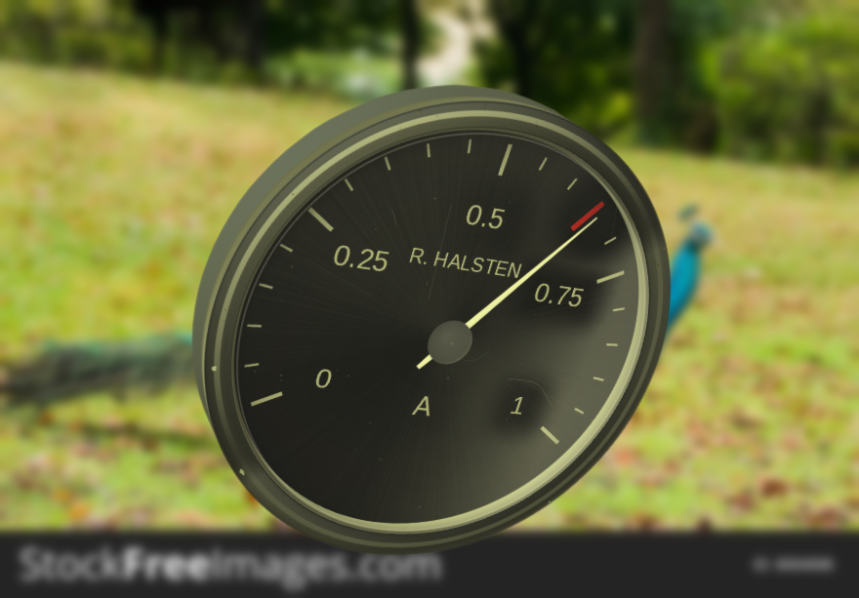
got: 0.65 A
